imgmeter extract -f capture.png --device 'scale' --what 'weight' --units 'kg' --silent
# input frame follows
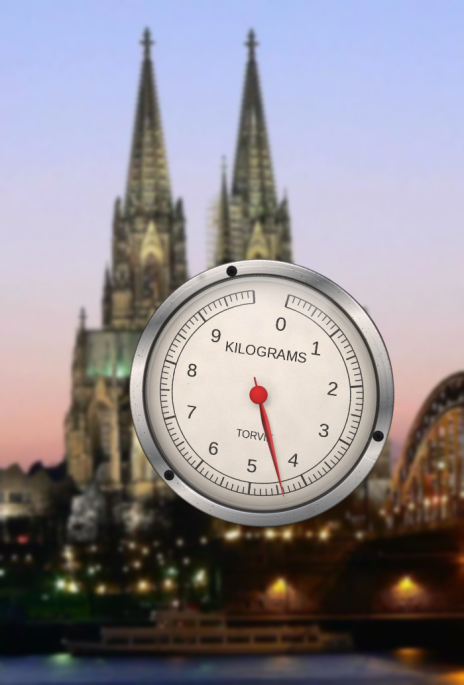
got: 4.4 kg
